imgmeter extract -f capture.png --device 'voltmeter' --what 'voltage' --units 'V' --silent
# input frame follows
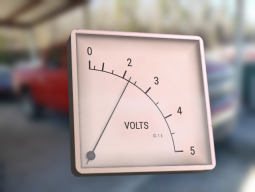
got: 2.25 V
